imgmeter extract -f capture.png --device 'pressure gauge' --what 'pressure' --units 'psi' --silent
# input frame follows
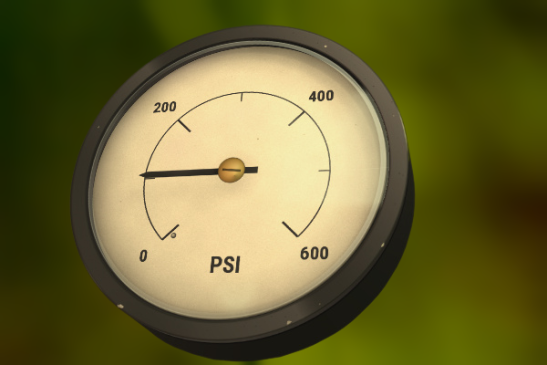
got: 100 psi
